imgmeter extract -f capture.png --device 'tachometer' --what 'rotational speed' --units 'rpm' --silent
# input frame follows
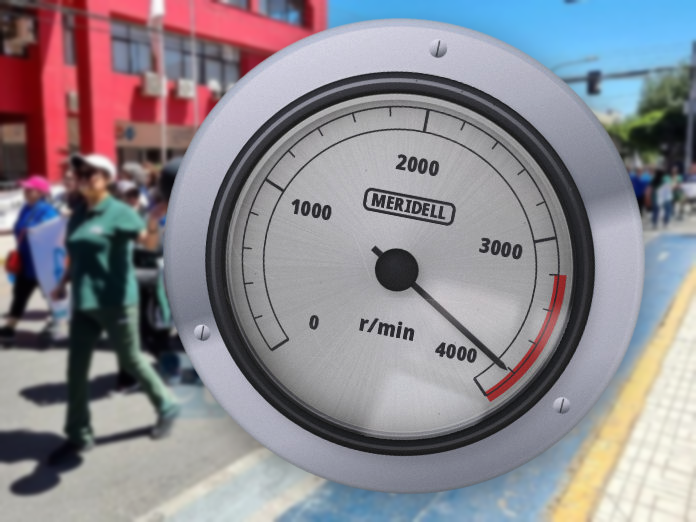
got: 3800 rpm
